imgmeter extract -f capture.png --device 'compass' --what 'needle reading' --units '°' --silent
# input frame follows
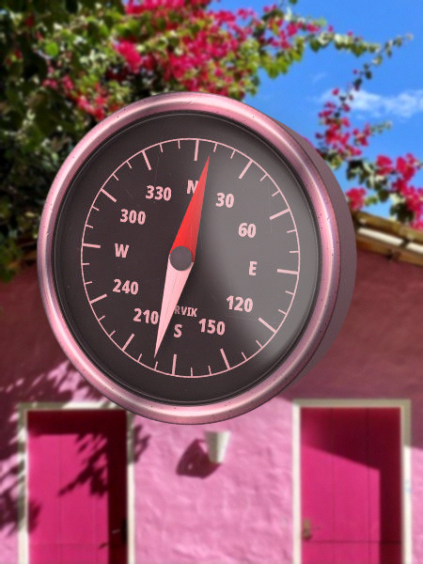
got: 10 °
